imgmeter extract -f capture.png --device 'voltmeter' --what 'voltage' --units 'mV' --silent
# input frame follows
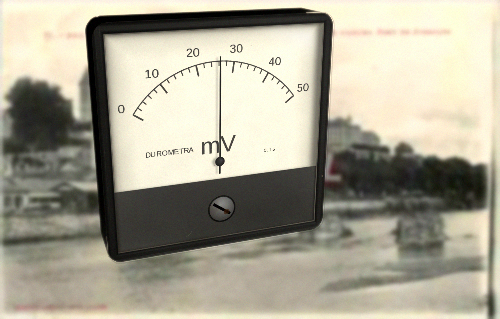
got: 26 mV
